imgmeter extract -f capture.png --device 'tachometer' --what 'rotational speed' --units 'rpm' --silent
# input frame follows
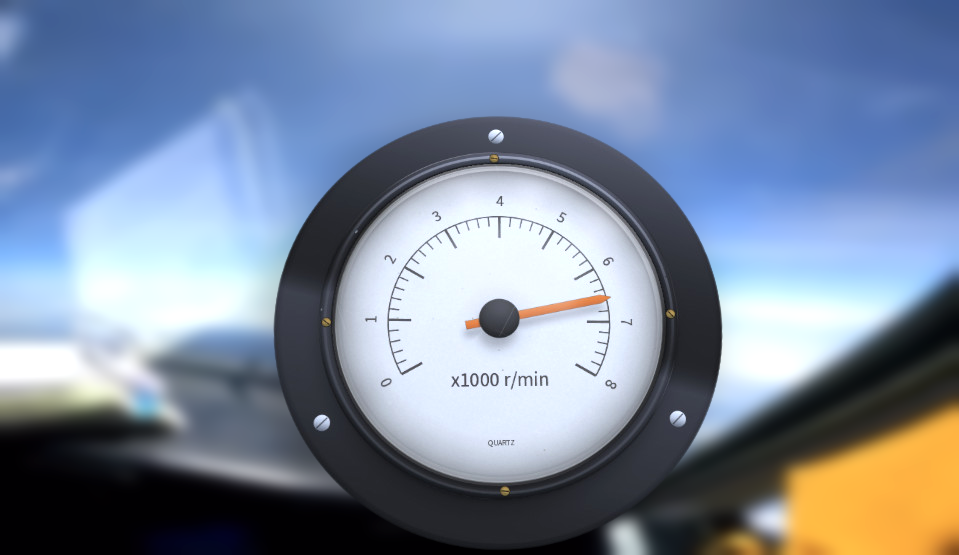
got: 6600 rpm
